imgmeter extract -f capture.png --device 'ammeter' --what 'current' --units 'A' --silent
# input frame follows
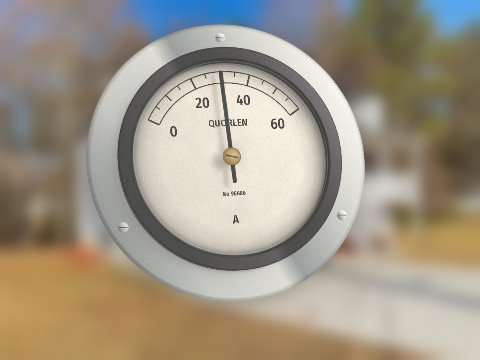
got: 30 A
